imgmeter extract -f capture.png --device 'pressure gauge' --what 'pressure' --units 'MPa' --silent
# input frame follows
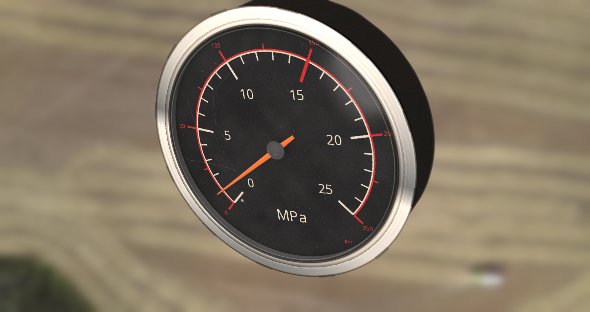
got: 1 MPa
